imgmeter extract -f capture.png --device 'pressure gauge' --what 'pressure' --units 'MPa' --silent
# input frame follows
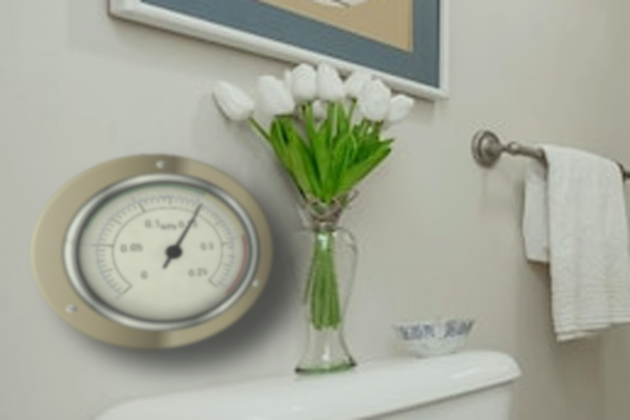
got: 0.15 MPa
